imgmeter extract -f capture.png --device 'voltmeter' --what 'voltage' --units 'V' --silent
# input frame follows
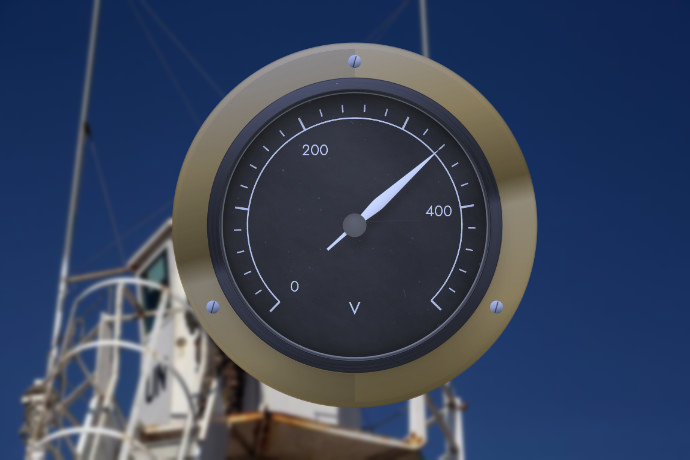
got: 340 V
